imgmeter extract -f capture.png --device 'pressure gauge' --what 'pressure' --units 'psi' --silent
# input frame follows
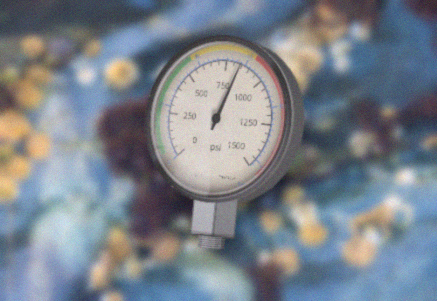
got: 850 psi
